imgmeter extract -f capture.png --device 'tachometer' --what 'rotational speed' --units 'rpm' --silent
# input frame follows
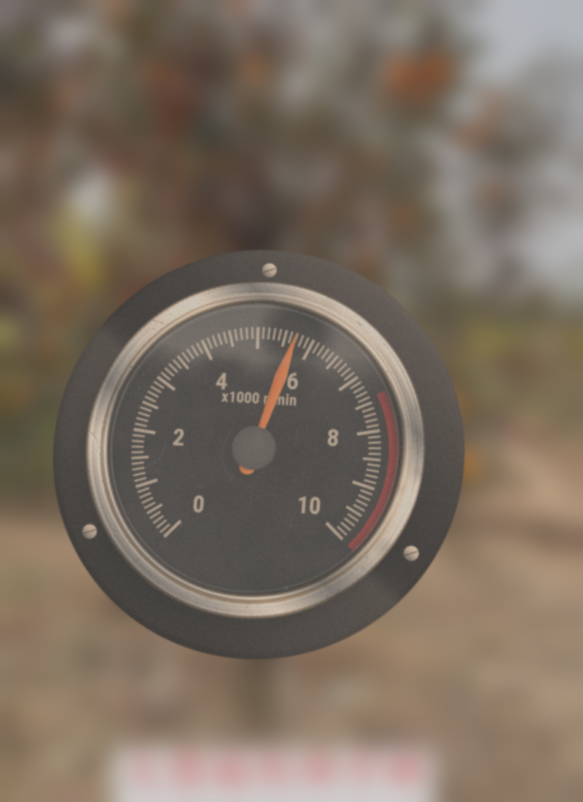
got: 5700 rpm
